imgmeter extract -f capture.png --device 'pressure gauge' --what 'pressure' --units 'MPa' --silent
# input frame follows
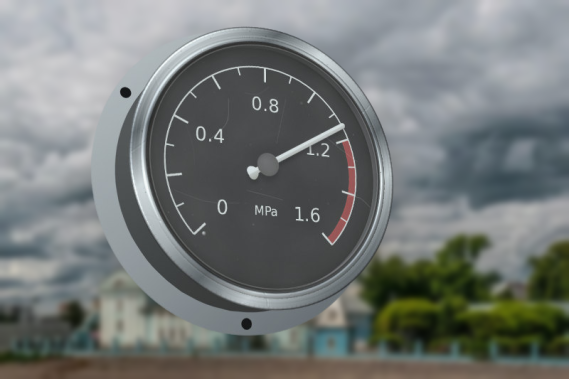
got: 1.15 MPa
